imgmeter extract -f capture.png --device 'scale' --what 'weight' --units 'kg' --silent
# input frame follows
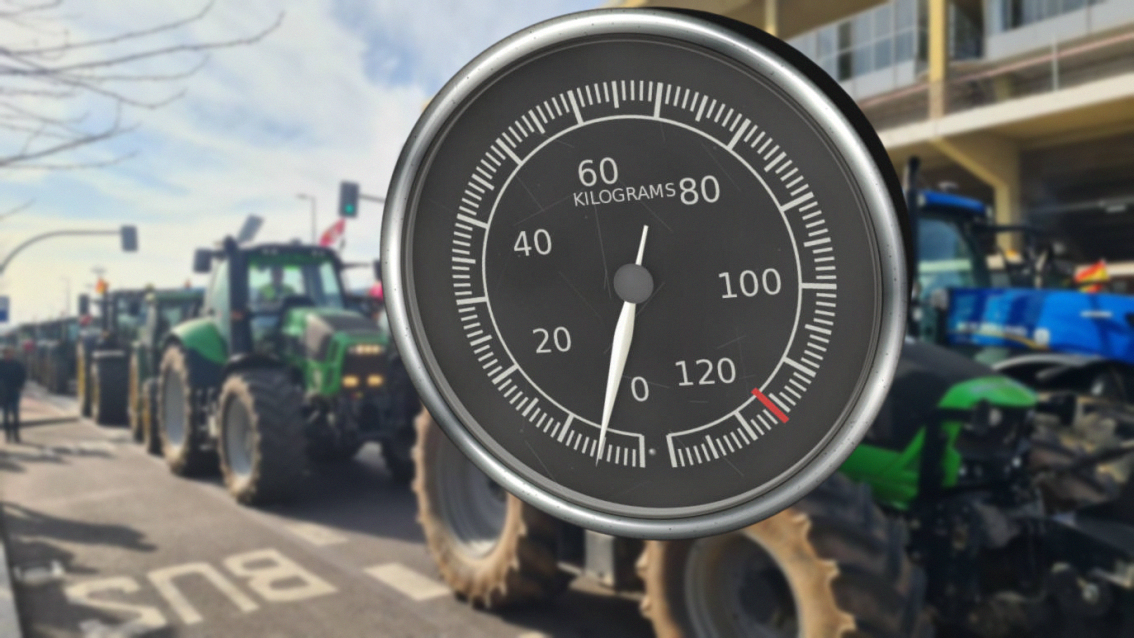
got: 5 kg
